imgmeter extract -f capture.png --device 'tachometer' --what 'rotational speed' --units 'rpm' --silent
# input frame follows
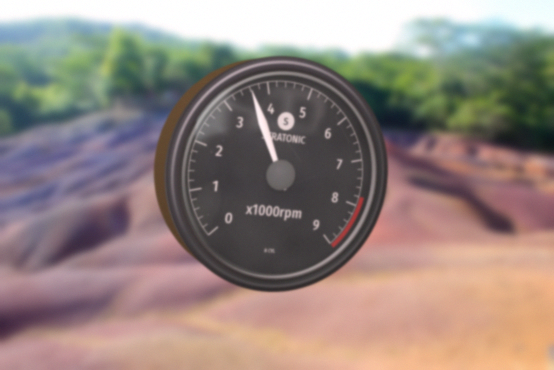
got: 3600 rpm
